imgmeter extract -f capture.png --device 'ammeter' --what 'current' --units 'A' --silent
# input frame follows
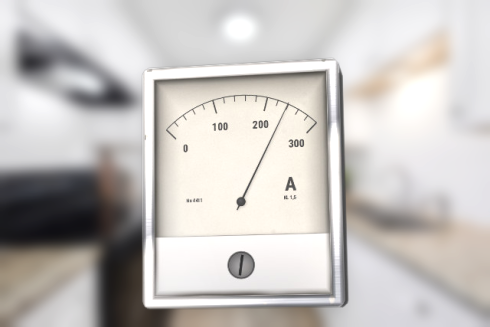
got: 240 A
